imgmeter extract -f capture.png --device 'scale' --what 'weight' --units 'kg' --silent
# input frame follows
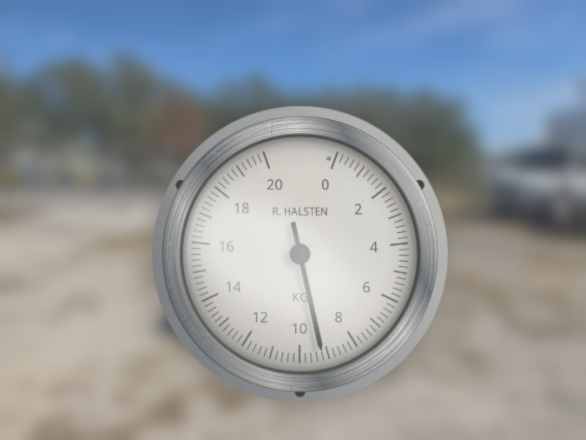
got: 9.2 kg
